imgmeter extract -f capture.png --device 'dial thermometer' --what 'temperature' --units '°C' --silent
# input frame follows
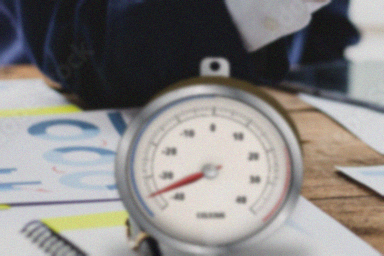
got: -35 °C
